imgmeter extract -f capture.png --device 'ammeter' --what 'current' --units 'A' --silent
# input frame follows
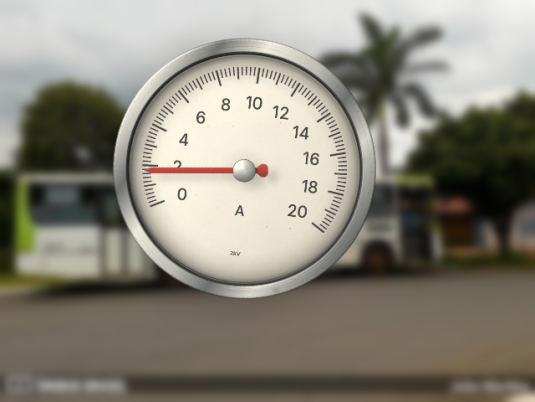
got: 1.8 A
